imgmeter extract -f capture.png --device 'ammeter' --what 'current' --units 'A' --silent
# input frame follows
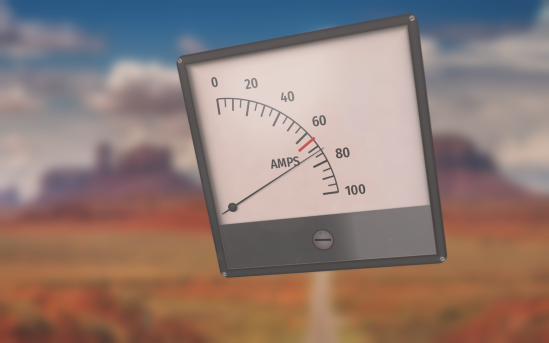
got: 72.5 A
